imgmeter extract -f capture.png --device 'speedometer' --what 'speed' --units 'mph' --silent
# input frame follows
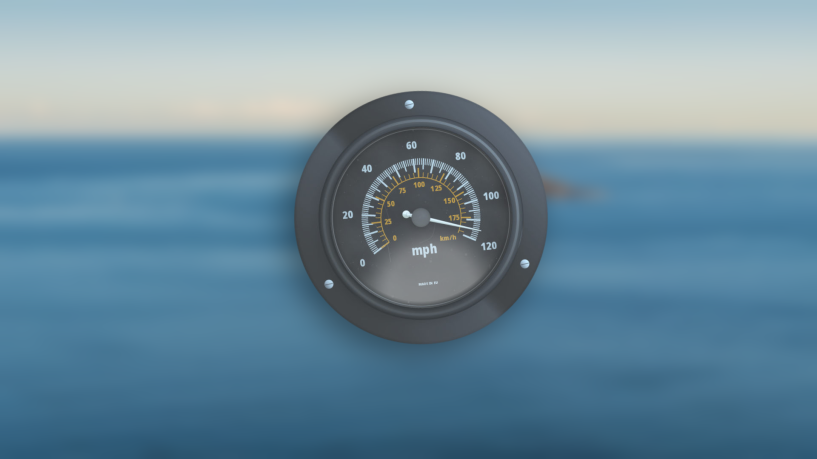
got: 115 mph
